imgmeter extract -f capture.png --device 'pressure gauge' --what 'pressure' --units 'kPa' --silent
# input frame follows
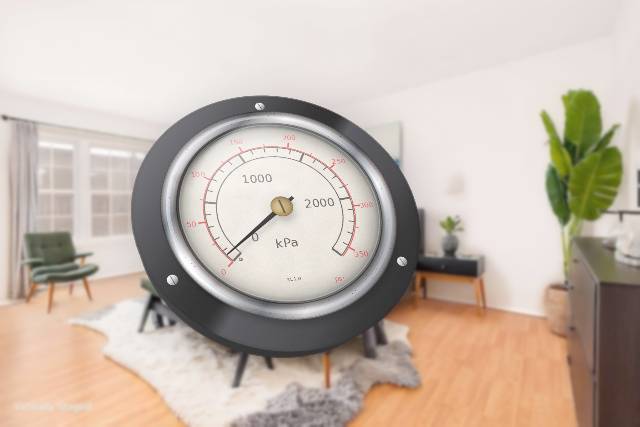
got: 50 kPa
